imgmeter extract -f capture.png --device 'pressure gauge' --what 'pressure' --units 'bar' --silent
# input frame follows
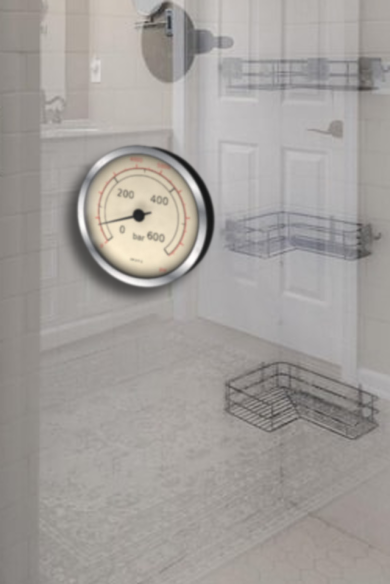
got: 50 bar
